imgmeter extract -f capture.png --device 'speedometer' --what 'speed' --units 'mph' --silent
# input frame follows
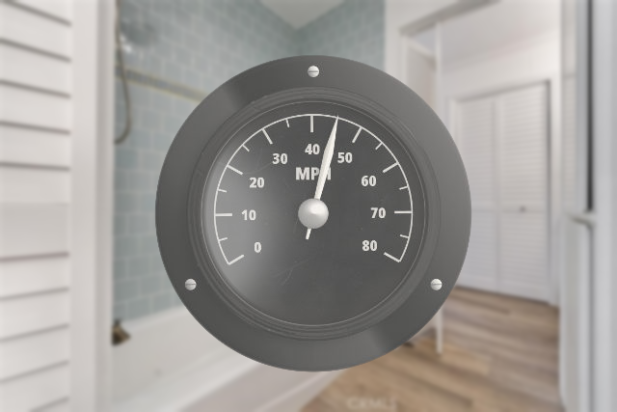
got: 45 mph
